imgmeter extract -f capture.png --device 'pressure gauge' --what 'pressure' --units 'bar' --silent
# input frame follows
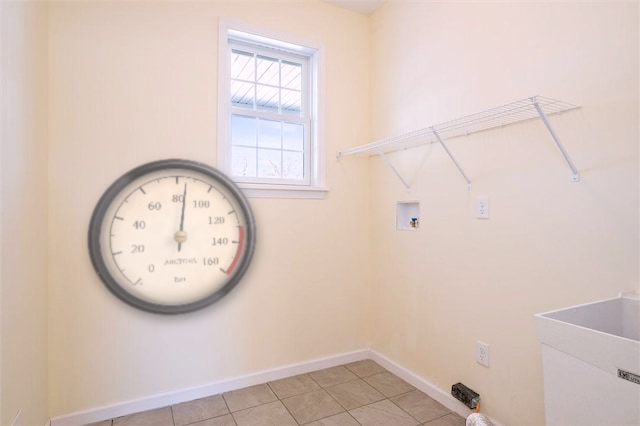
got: 85 bar
